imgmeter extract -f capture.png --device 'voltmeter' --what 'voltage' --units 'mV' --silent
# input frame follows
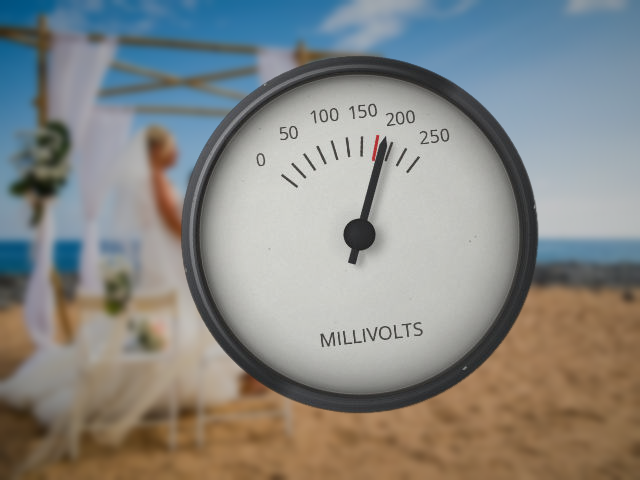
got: 187.5 mV
